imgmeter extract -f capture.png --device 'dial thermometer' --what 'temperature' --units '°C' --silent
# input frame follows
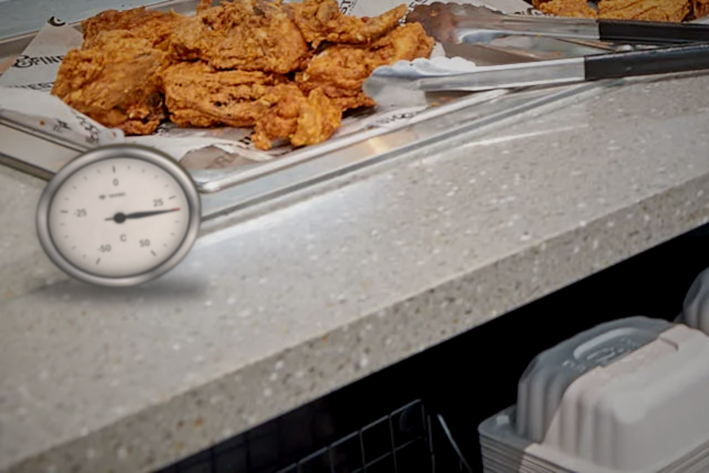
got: 30 °C
